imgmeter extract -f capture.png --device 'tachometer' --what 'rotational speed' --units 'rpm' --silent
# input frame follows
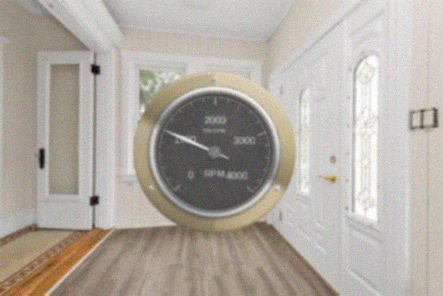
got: 1000 rpm
